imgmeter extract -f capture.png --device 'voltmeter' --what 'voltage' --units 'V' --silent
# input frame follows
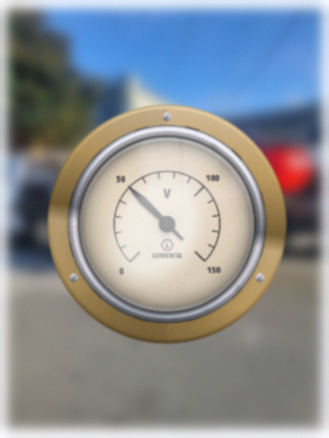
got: 50 V
